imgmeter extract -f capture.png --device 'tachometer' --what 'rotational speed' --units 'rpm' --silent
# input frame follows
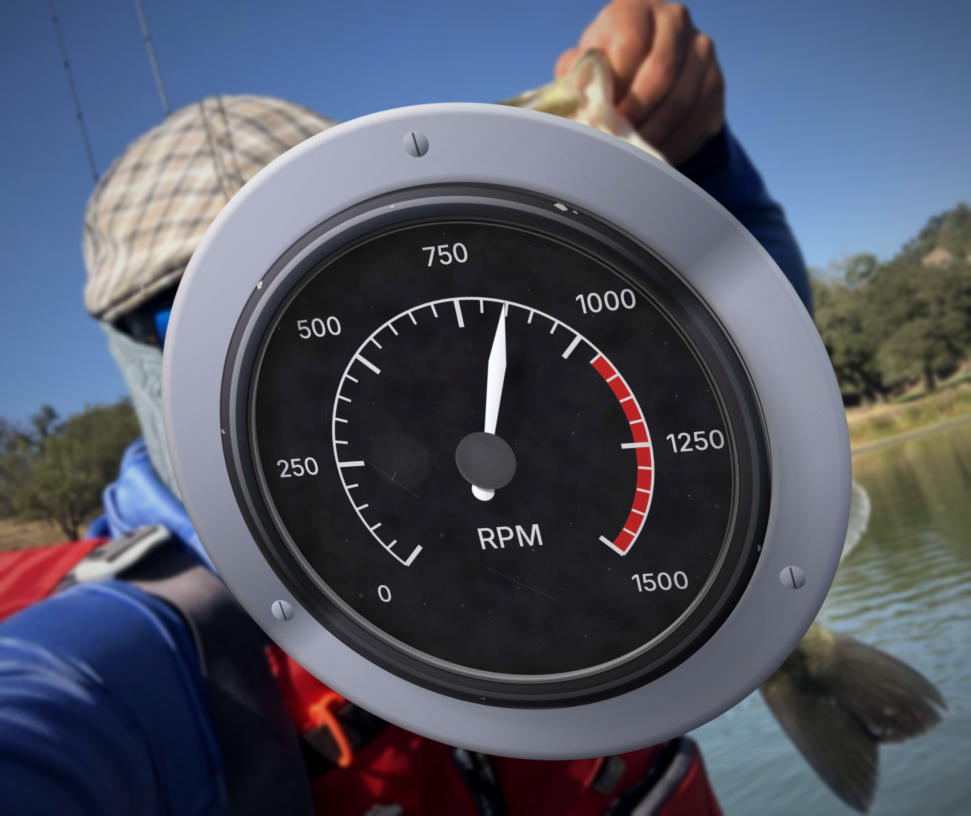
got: 850 rpm
